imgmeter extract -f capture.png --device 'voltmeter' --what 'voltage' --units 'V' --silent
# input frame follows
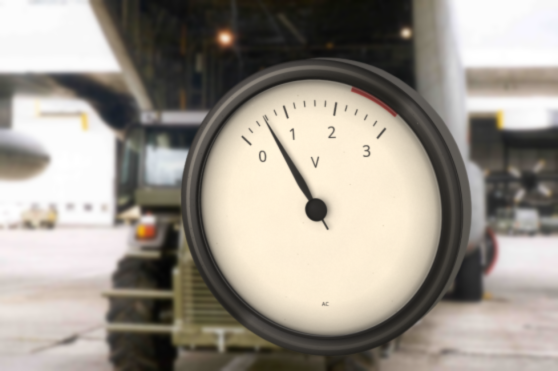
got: 0.6 V
